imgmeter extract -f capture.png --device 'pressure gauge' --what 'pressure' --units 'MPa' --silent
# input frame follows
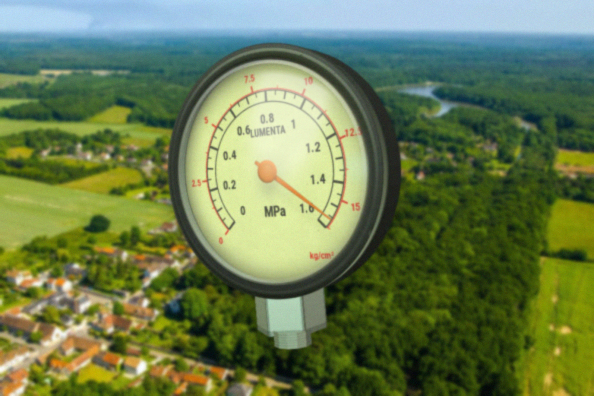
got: 1.55 MPa
